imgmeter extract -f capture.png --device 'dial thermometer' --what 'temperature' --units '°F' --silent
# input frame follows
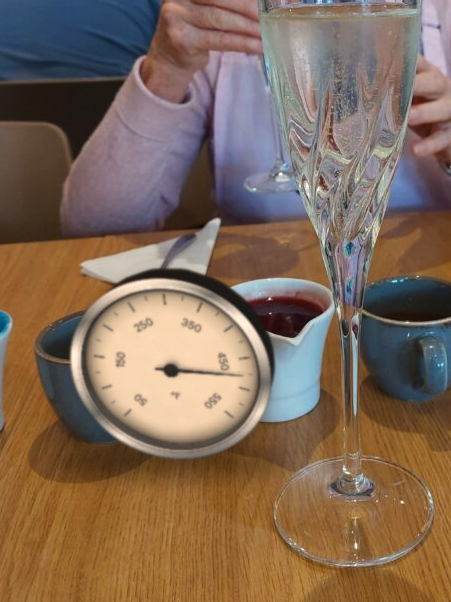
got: 475 °F
